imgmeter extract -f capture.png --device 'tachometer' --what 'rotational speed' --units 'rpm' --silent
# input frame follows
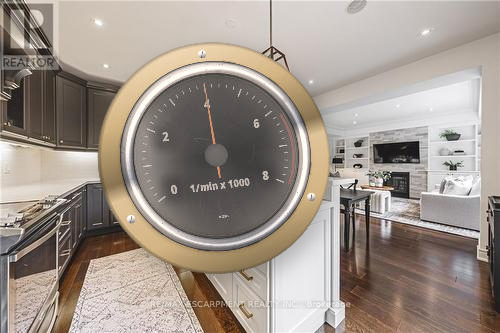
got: 4000 rpm
